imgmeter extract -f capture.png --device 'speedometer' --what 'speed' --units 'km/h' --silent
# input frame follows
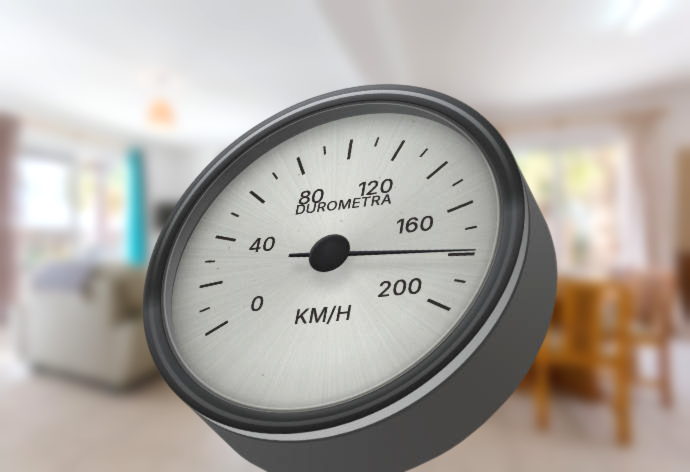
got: 180 km/h
